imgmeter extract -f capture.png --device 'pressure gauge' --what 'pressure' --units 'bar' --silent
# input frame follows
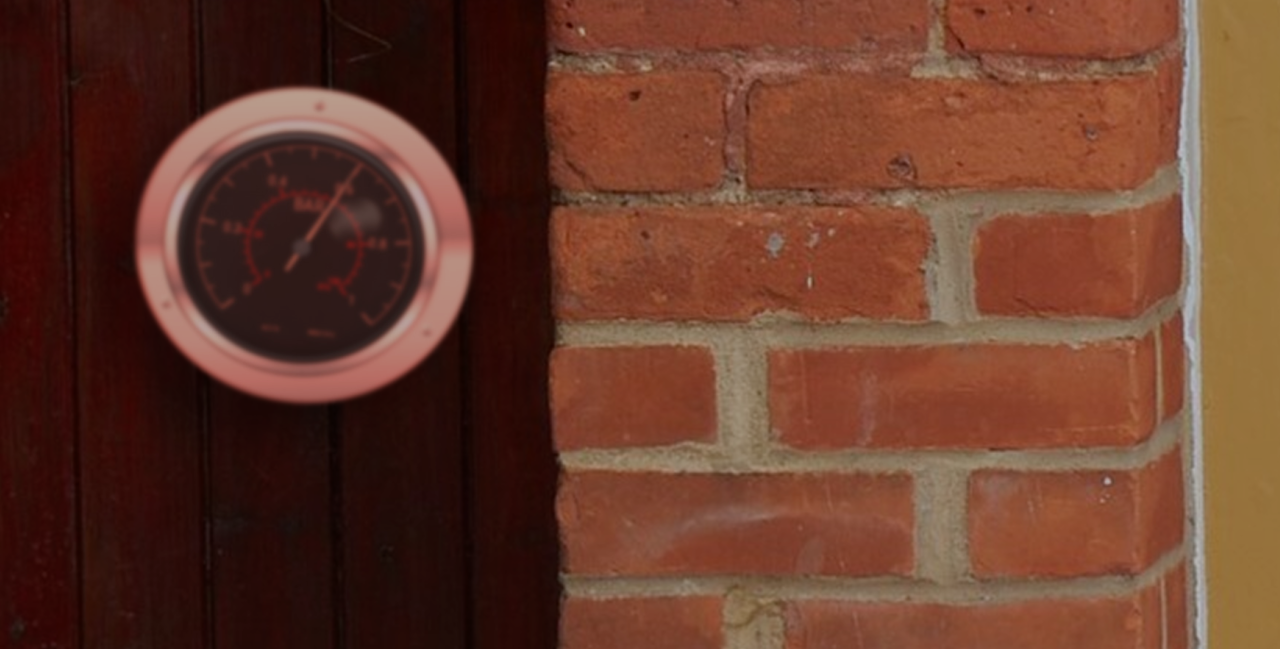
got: 0.6 bar
